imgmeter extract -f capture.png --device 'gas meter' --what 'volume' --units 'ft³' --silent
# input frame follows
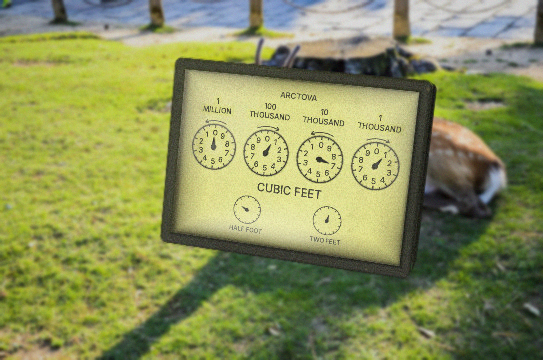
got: 7100 ft³
